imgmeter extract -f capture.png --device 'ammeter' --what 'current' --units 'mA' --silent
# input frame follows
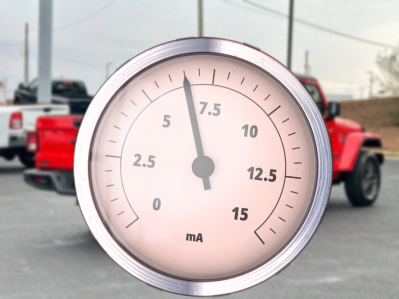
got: 6.5 mA
